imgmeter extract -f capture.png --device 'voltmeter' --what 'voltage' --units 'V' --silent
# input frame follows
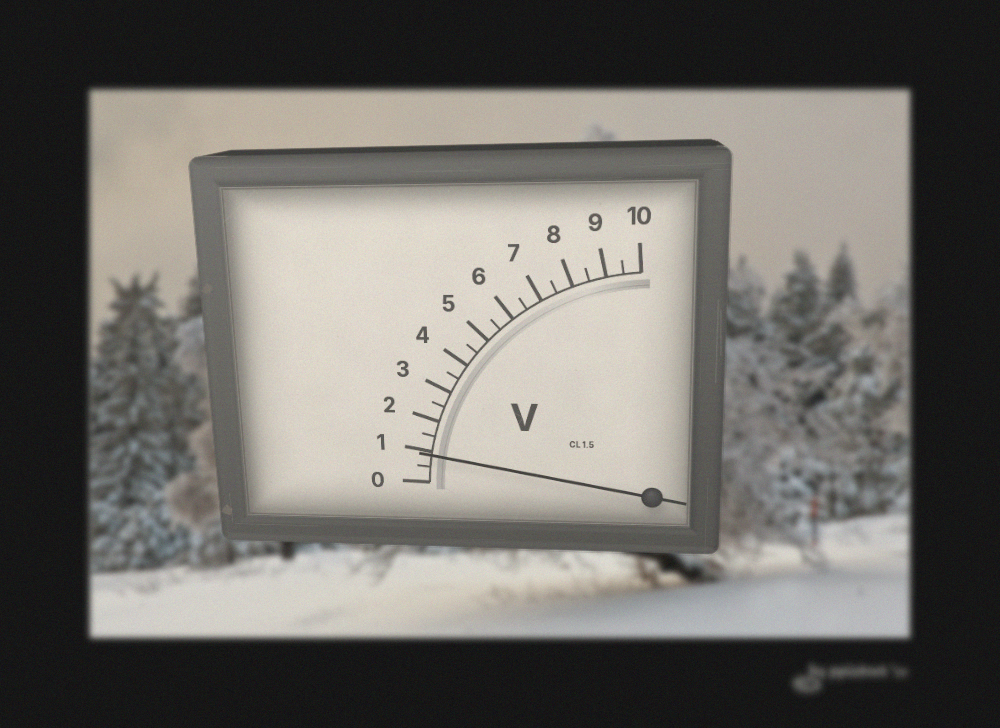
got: 1 V
